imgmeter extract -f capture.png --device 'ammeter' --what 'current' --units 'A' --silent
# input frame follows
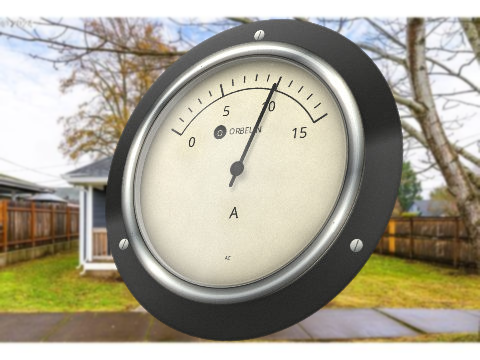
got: 10 A
